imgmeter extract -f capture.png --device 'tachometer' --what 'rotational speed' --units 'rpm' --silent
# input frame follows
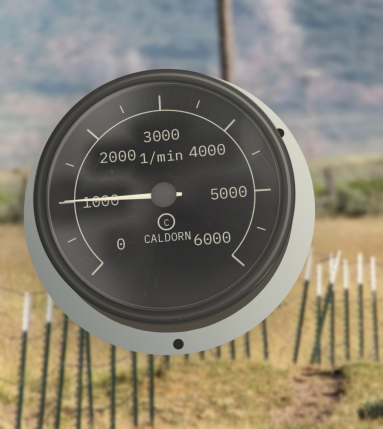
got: 1000 rpm
